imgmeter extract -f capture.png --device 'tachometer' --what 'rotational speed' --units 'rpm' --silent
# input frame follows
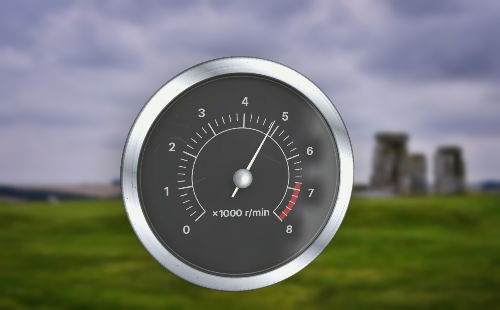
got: 4800 rpm
